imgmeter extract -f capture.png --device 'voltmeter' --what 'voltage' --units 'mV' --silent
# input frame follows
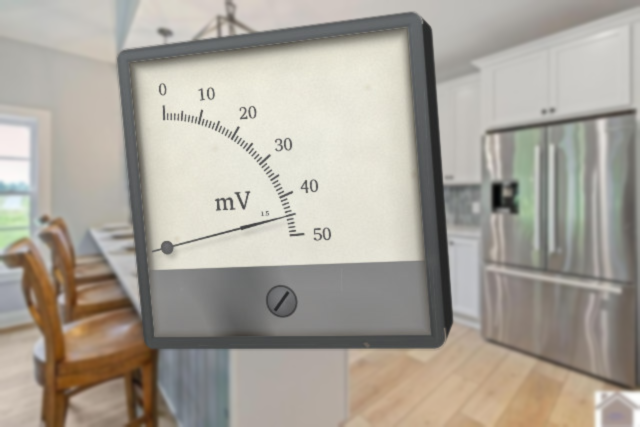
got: 45 mV
